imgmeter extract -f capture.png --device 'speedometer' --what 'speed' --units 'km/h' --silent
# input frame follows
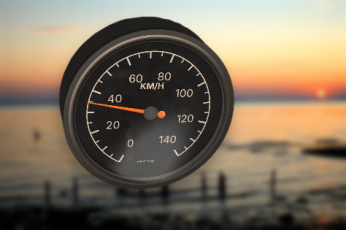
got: 35 km/h
